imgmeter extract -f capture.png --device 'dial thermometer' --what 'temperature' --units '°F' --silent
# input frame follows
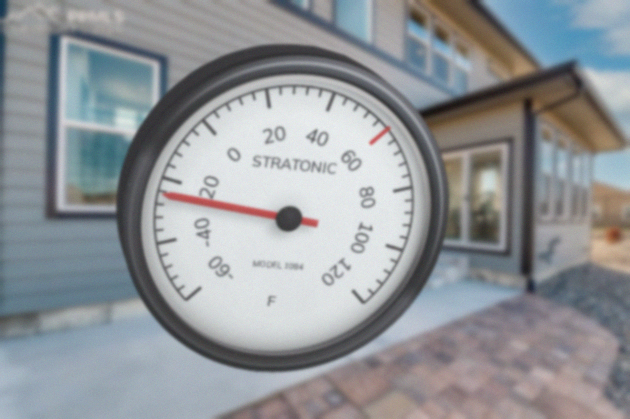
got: -24 °F
